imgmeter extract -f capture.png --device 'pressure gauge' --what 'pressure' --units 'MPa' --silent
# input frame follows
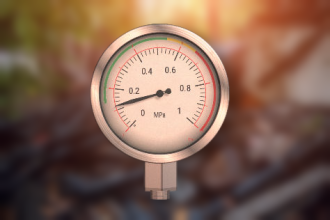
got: 0.12 MPa
